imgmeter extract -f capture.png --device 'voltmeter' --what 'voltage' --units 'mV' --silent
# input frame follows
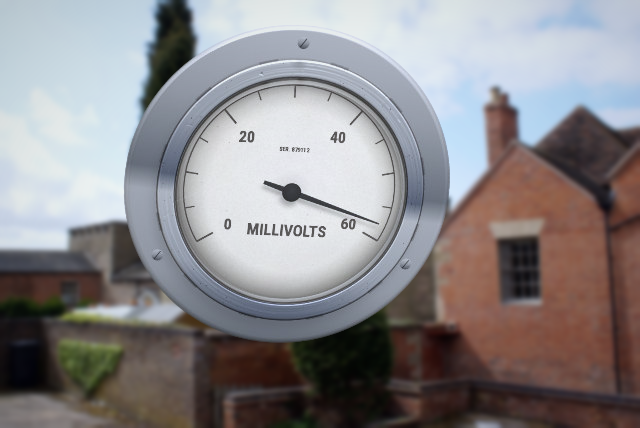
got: 57.5 mV
